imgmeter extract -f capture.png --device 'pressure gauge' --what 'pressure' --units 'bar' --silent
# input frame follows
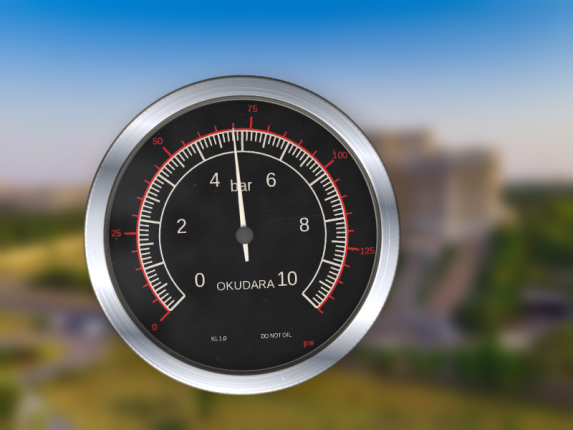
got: 4.8 bar
